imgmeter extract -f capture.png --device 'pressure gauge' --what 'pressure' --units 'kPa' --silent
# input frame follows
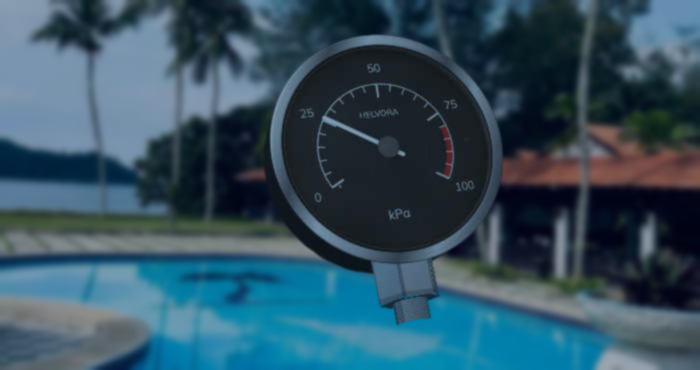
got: 25 kPa
